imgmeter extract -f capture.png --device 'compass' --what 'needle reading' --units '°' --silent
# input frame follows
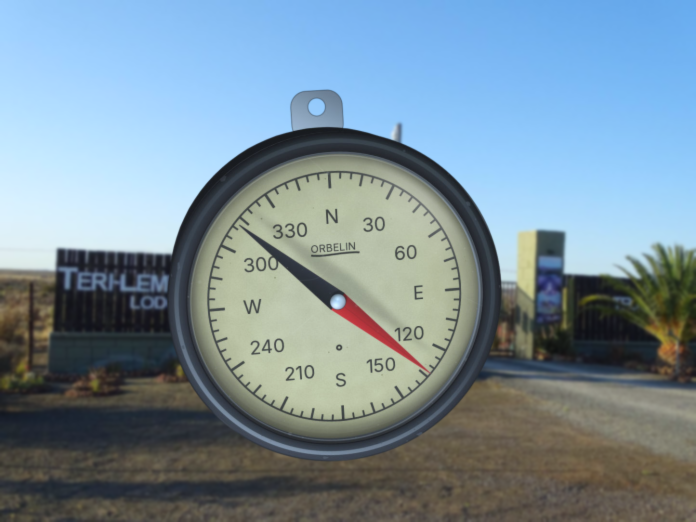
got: 132.5 °
